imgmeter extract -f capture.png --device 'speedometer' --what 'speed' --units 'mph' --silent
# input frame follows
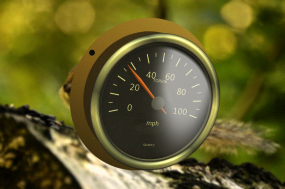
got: 27.5 mph
